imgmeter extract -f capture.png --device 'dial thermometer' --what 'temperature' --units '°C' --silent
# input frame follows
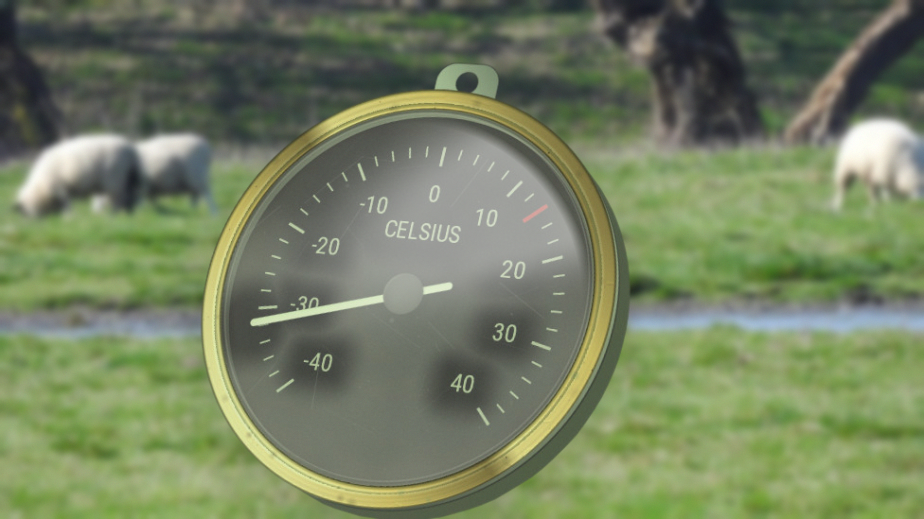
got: -32 °C
